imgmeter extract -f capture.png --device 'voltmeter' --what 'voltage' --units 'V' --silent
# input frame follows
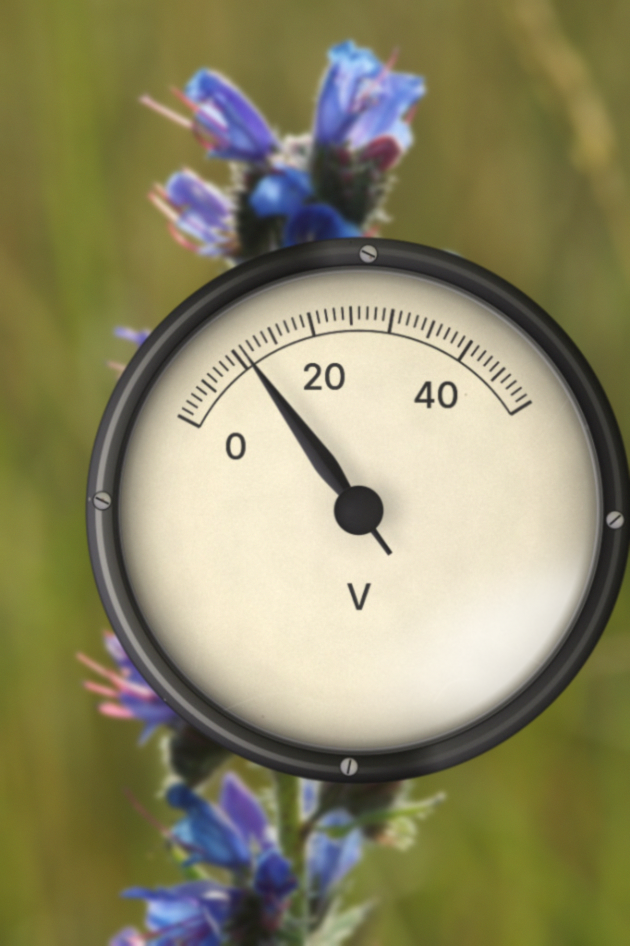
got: 11 V
